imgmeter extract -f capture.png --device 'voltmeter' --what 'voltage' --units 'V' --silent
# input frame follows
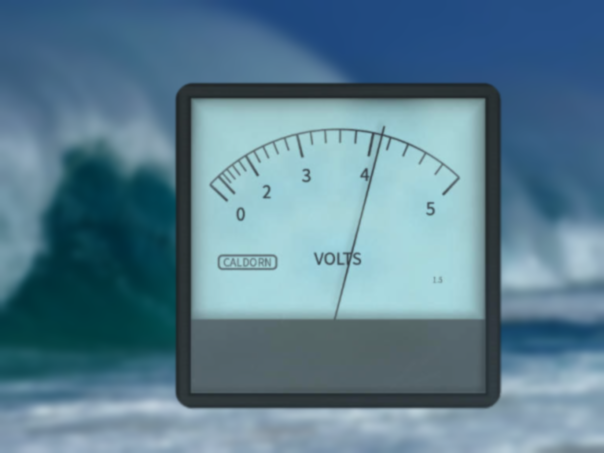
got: 4.1 V
